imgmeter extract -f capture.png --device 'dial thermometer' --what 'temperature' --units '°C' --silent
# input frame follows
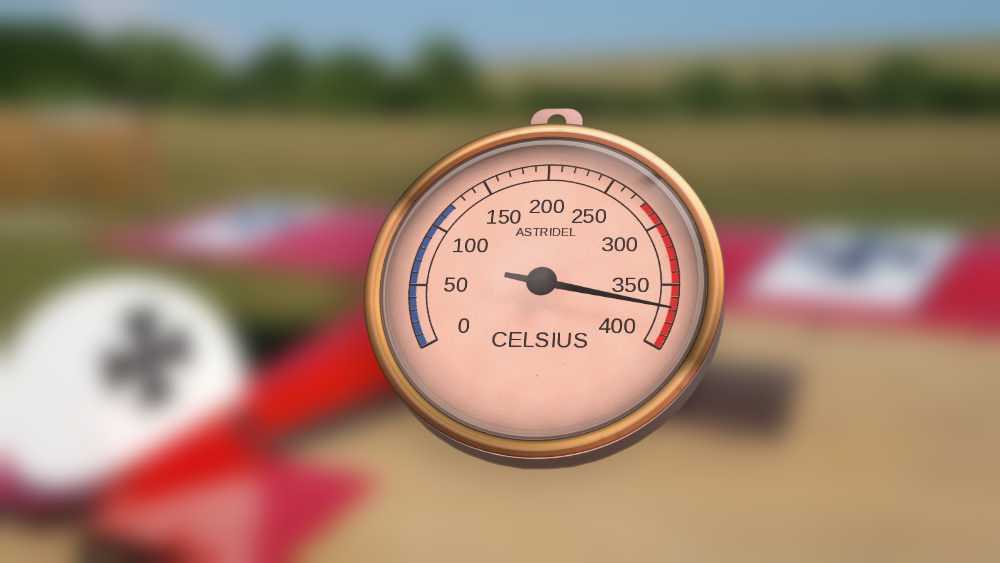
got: 370 °C
